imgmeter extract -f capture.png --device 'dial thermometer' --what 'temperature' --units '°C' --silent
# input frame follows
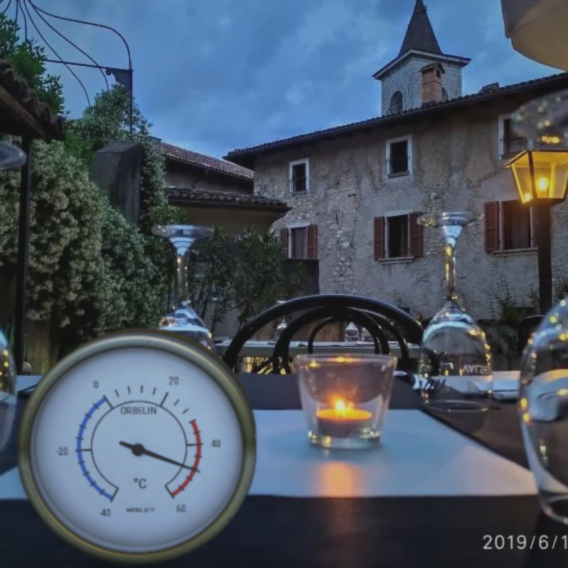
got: 48 °C
